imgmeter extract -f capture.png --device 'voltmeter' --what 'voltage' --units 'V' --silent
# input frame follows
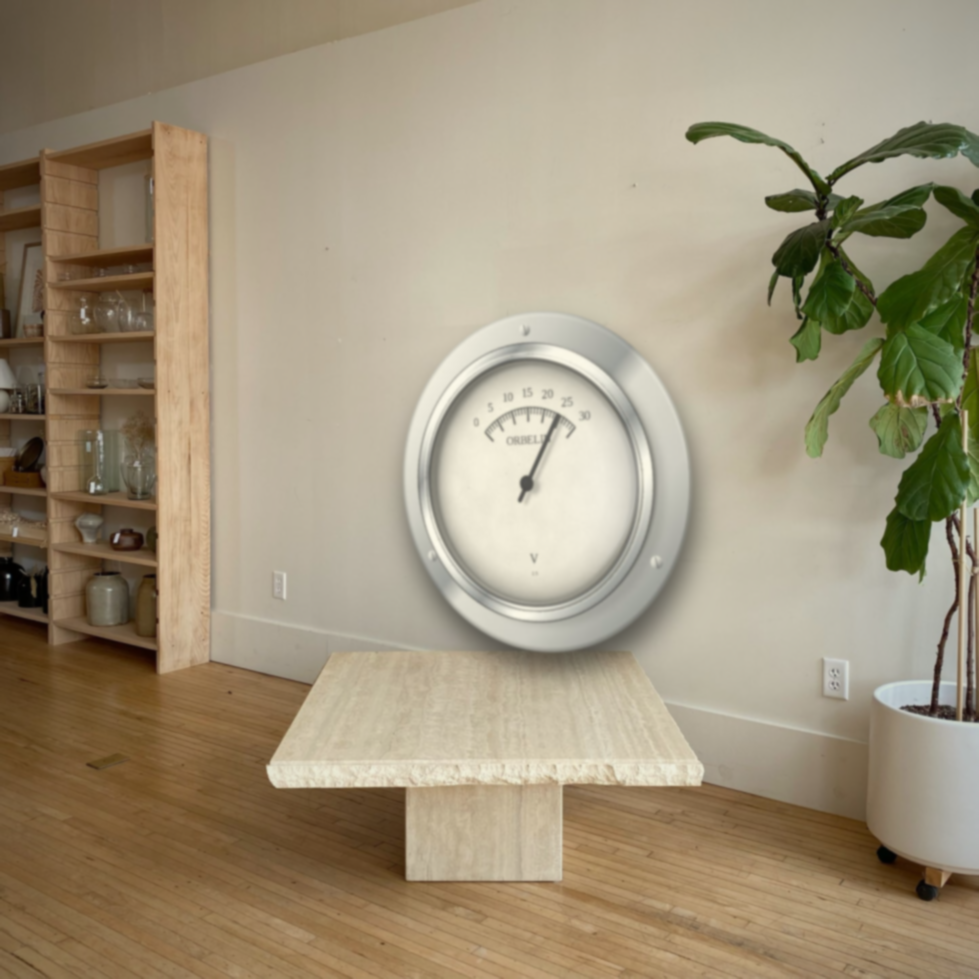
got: 25 V
